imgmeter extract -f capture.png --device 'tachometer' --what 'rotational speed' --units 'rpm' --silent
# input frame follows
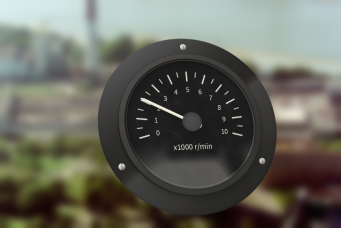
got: 2000 rpm
